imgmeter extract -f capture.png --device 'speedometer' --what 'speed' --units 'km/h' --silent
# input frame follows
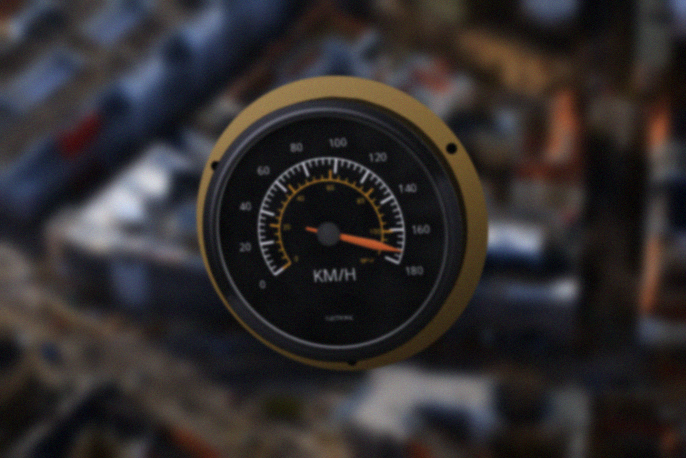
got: 172 km/h
